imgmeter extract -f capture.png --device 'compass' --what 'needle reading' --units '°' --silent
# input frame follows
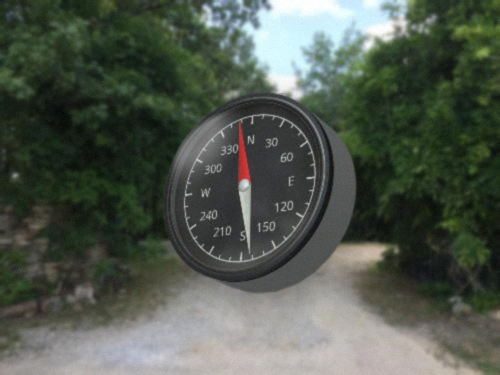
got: 350 °
